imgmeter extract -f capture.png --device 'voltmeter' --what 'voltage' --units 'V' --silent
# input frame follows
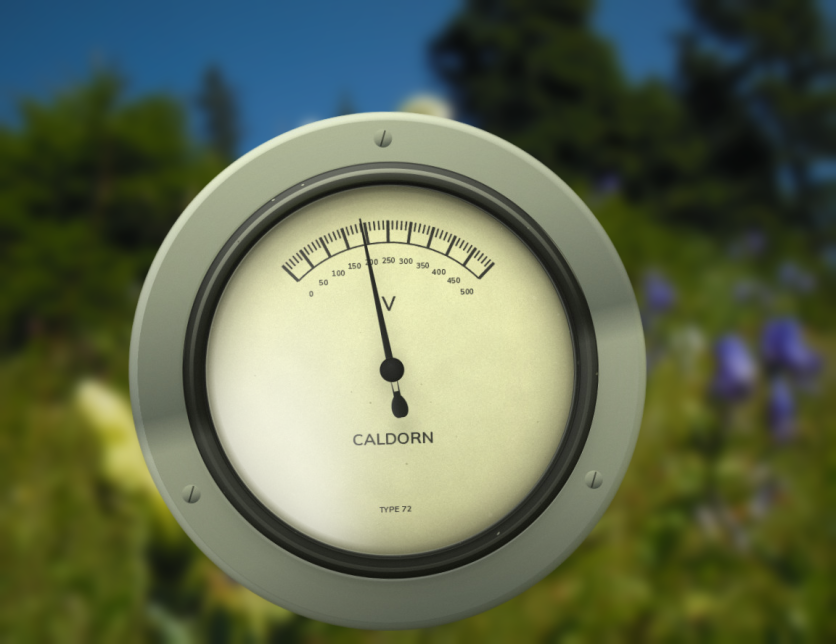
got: 190 V
